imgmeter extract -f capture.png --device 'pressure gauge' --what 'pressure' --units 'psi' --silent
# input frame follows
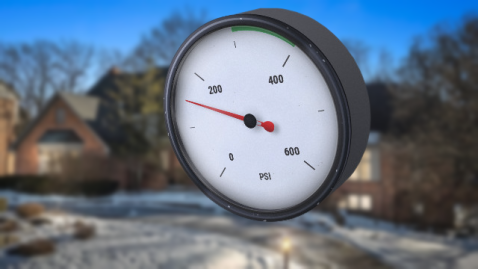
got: 150 psi
